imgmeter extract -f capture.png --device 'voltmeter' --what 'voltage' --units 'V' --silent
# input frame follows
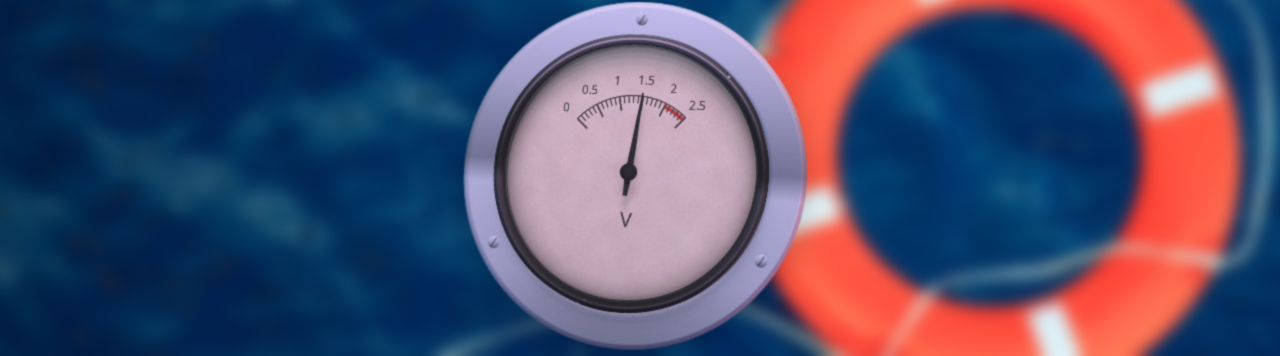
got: 1.5 V
